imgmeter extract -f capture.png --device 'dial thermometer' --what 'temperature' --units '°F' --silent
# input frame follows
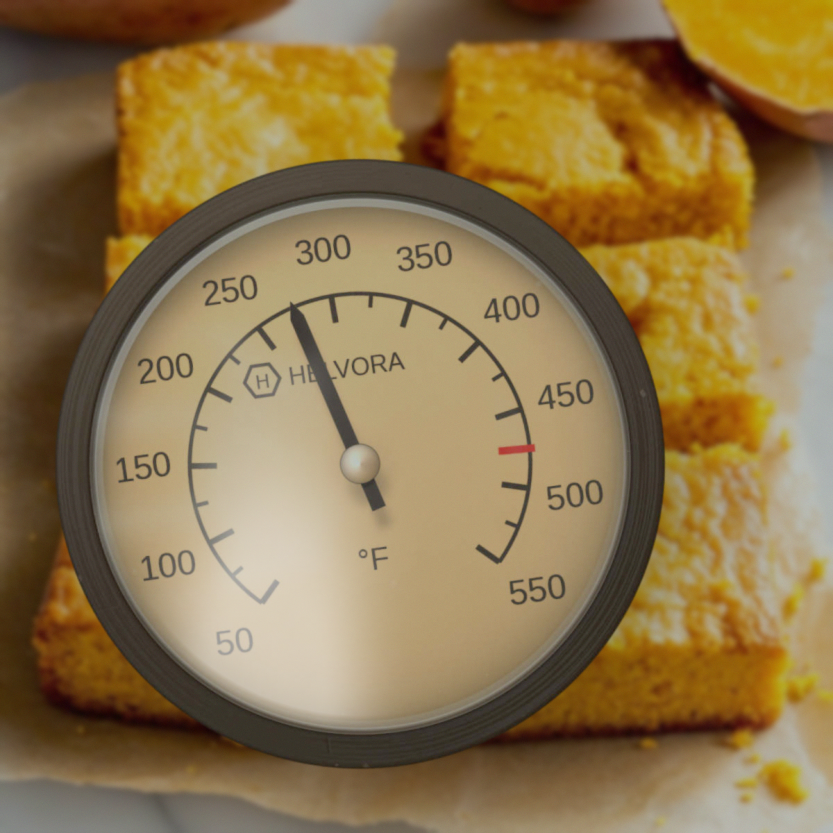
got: 275 °F
